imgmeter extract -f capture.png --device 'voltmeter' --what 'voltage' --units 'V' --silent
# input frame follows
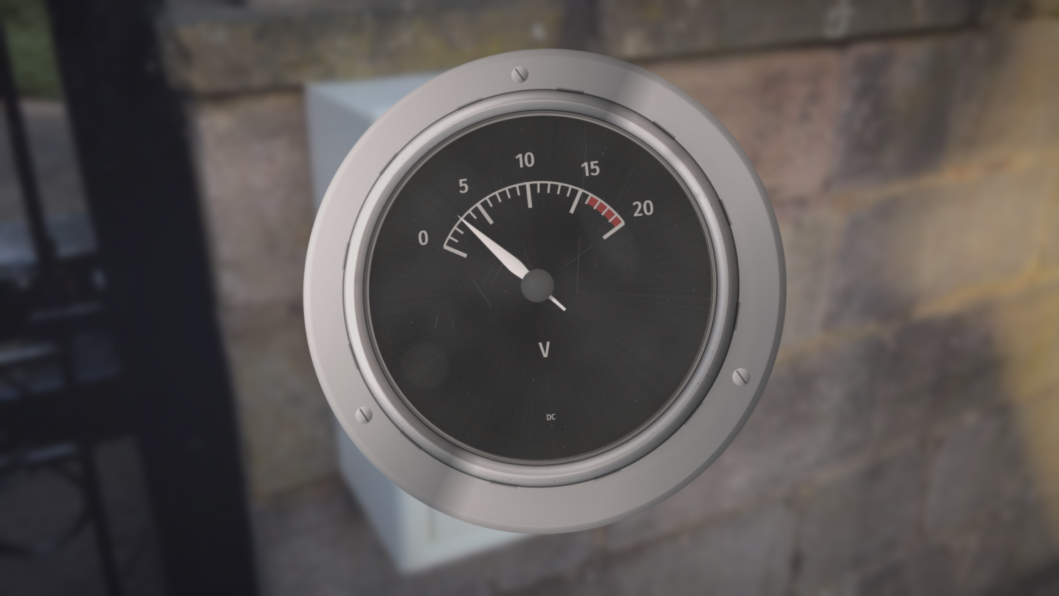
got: 3 V
